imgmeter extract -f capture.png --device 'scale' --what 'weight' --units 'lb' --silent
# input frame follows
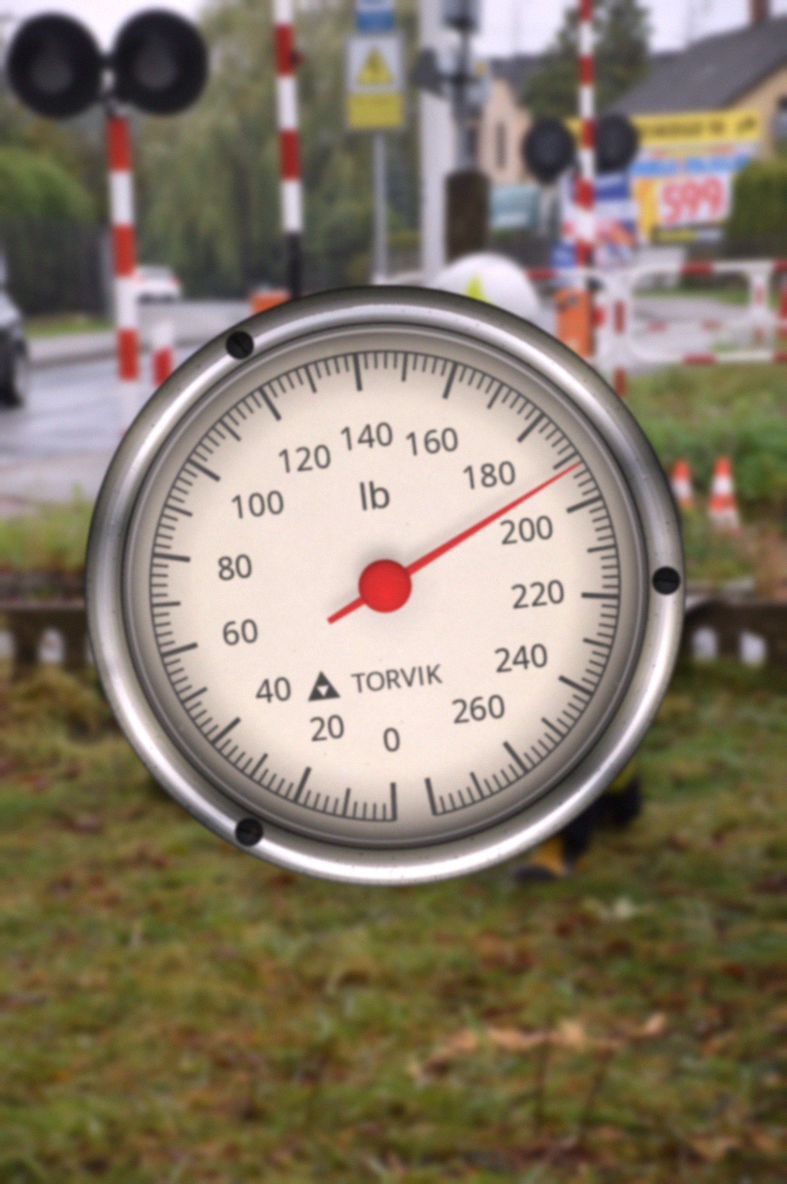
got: 192 lb
